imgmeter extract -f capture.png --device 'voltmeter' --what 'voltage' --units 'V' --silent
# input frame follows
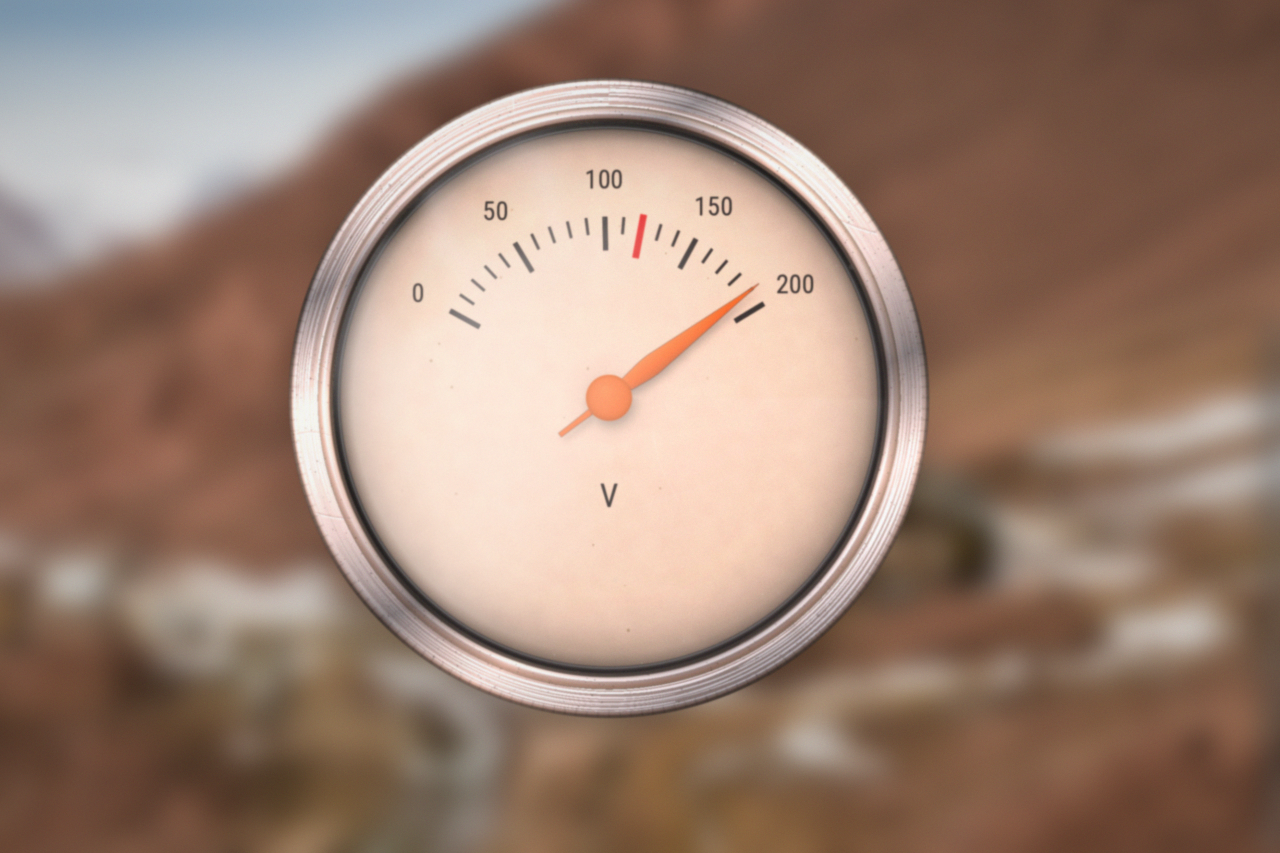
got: 190 V
